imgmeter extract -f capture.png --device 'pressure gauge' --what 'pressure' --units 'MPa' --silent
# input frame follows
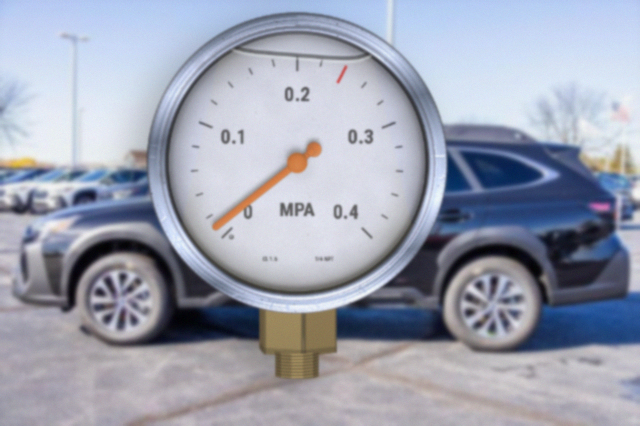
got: 0.01 MPa
